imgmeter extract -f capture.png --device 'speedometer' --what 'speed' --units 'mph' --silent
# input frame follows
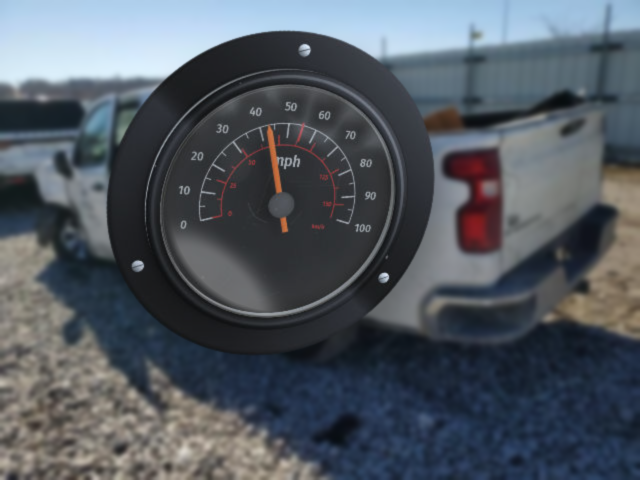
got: 42.5 mph
